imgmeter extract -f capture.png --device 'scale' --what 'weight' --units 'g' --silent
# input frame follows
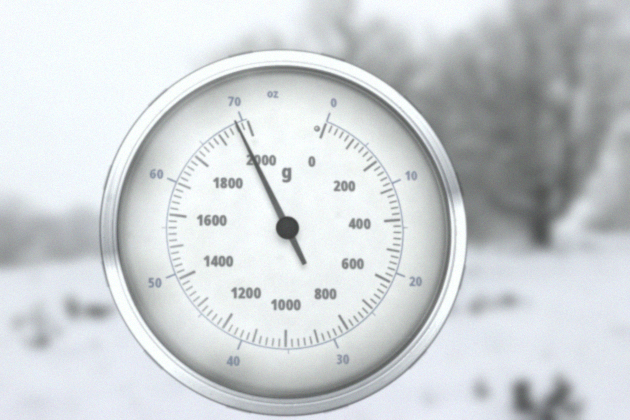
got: 1960 g
